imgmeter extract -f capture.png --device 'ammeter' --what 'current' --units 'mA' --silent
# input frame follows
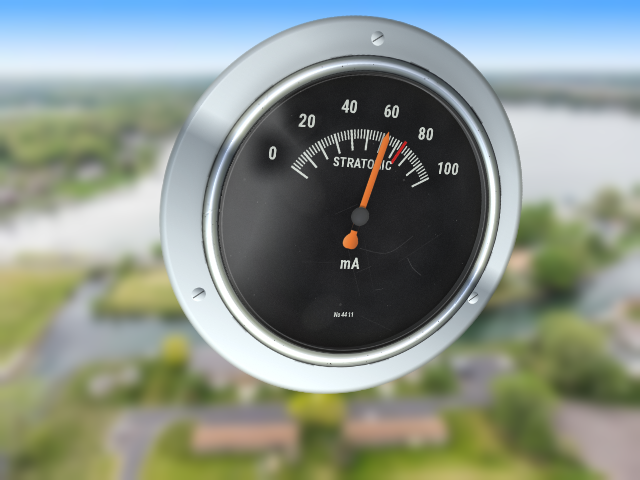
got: 60 mA
